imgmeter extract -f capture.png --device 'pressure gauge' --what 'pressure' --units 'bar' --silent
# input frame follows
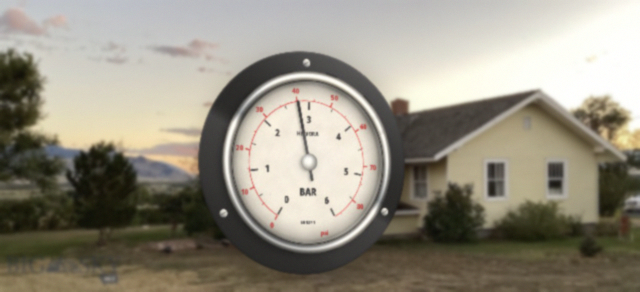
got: 2.75 bar
